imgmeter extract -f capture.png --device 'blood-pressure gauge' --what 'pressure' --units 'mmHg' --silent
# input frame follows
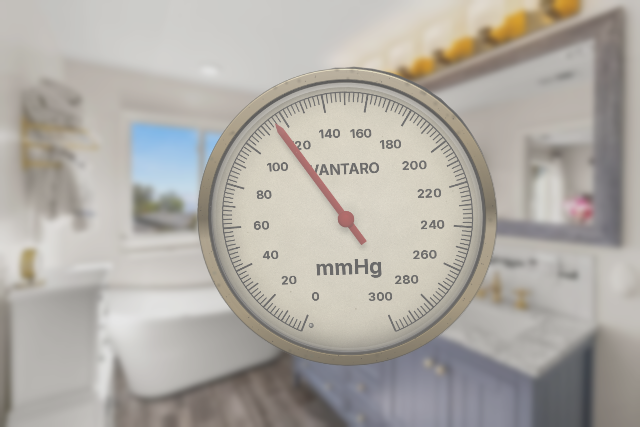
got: 116 mmHg
